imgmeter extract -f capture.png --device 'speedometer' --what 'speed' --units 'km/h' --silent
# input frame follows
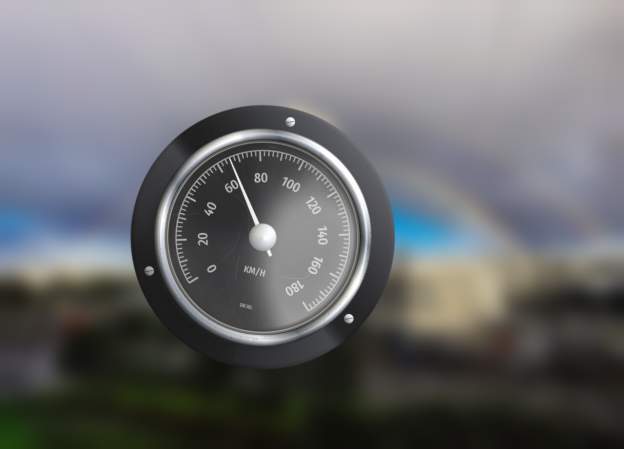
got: 66 km/h
